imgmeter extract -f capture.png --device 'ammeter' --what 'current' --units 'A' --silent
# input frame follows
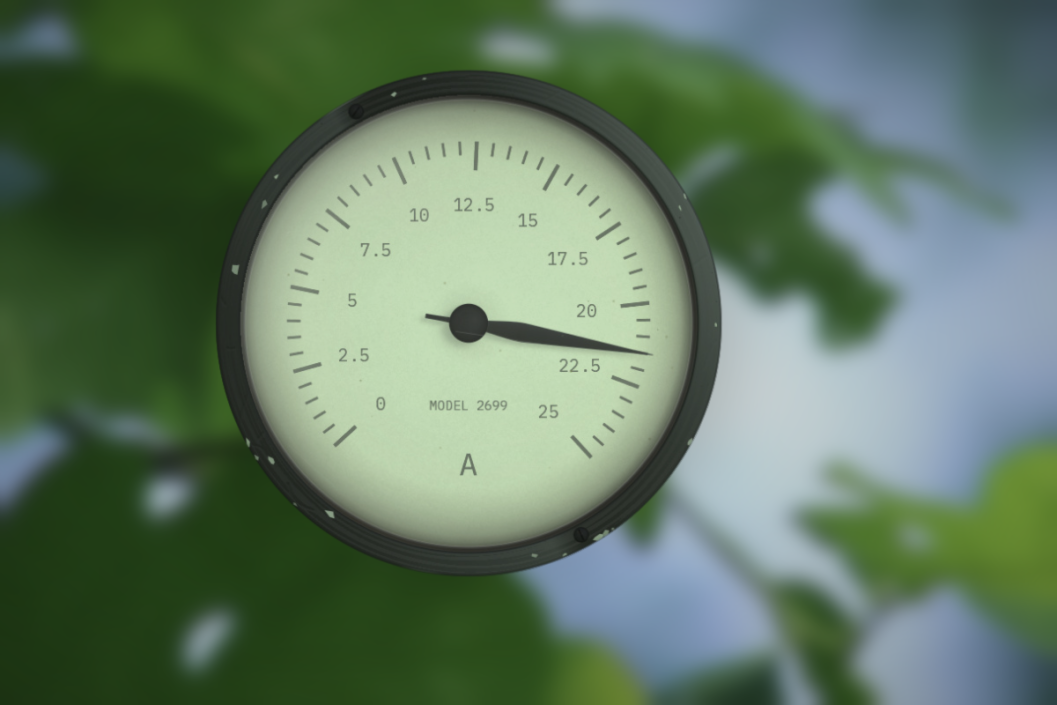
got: 21.5 A
